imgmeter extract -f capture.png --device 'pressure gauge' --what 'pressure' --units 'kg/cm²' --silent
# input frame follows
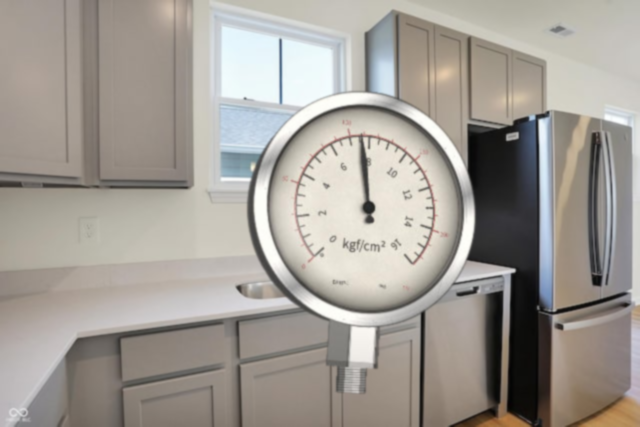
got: 7.5 kg/cm²
